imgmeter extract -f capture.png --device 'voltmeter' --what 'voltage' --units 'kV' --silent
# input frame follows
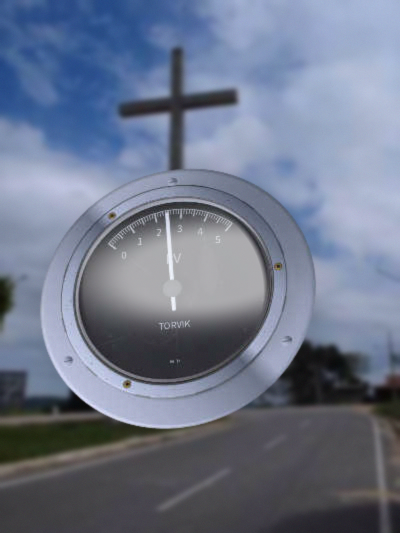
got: 2.5 kV
